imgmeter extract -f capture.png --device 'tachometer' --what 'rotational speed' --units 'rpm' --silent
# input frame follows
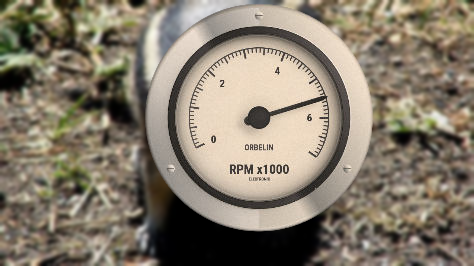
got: 5500 rpm
